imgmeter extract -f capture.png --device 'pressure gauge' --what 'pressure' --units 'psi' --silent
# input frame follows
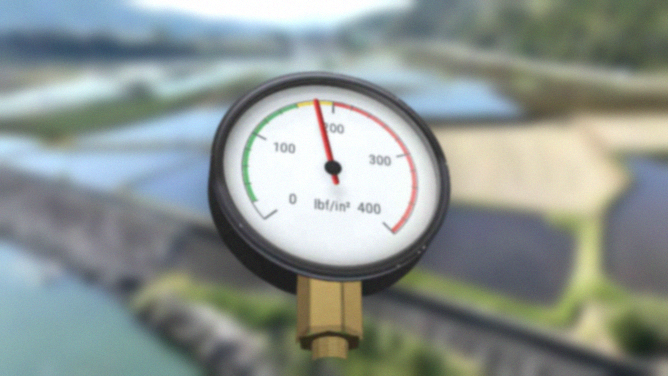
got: 180 psi
